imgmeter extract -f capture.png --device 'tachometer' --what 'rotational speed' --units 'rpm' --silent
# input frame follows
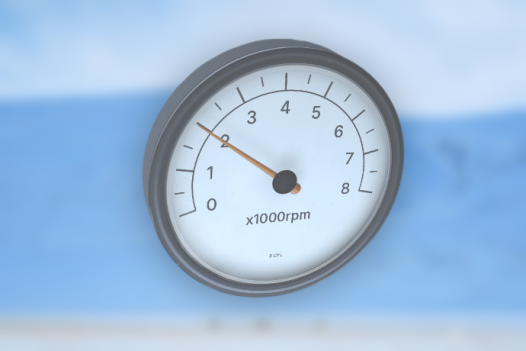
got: 2000 rpm
